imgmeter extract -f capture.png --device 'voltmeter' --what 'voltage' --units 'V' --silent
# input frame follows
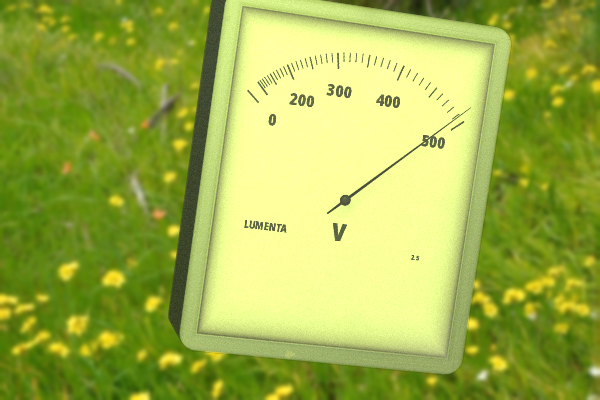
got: 490 V
